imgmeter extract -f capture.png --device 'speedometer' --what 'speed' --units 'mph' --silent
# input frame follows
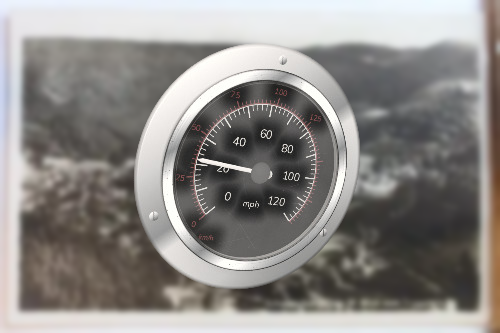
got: 22 mph
